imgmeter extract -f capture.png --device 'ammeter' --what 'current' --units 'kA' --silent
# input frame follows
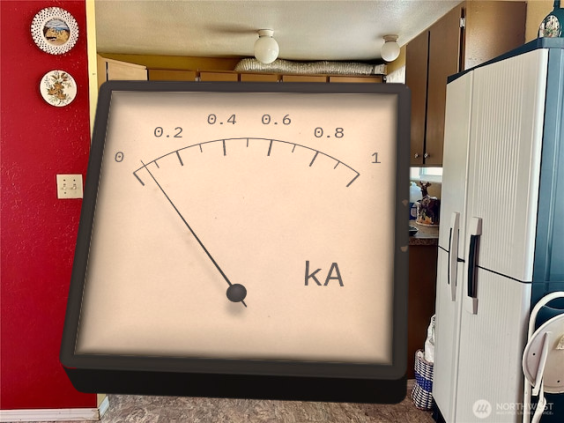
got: 0.05 kA
